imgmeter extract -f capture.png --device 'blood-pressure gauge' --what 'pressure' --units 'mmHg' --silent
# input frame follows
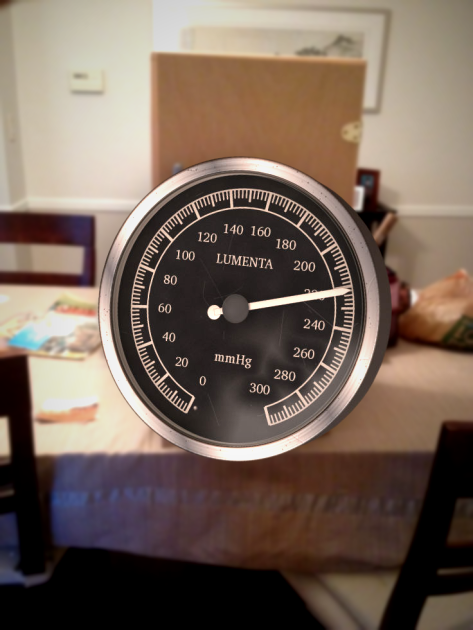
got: 222 mmHg
